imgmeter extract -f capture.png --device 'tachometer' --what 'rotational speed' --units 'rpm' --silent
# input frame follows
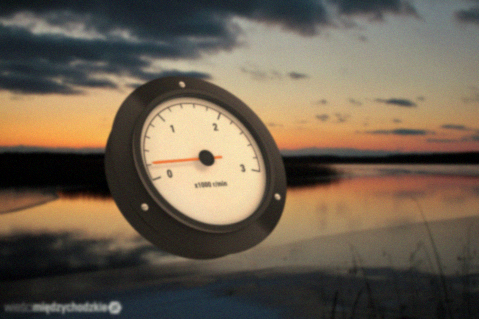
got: 200 rpm
